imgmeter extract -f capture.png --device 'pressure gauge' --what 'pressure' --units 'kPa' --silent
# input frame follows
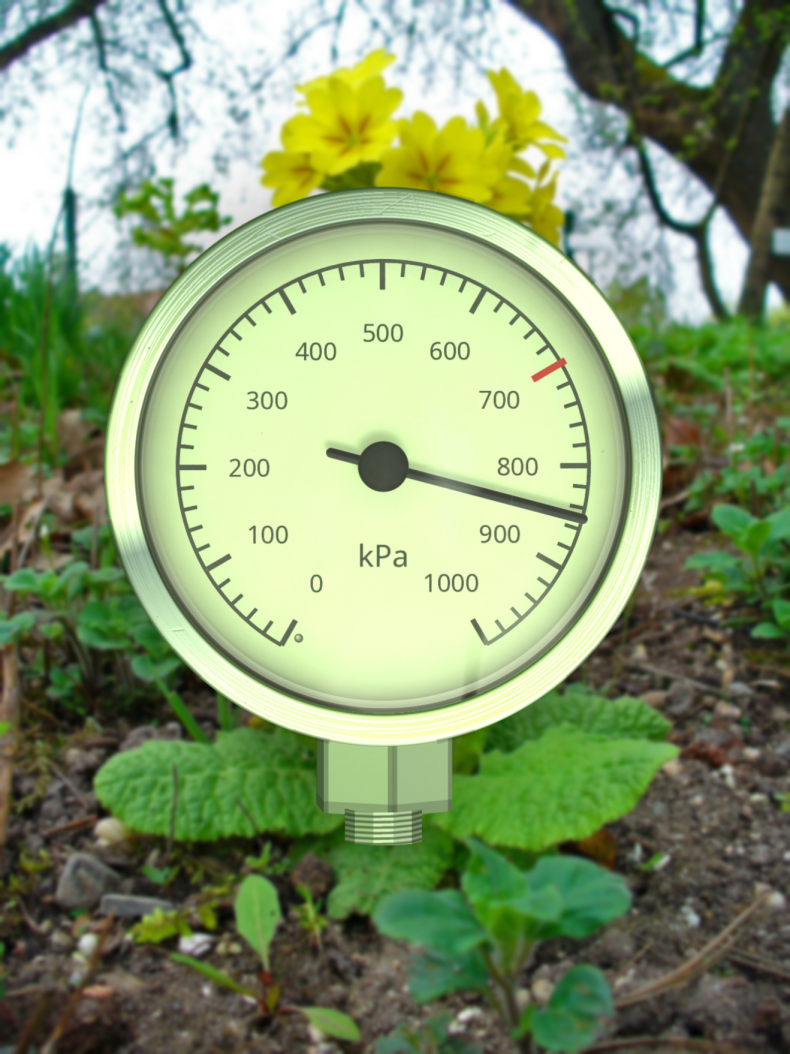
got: 850 kPa
